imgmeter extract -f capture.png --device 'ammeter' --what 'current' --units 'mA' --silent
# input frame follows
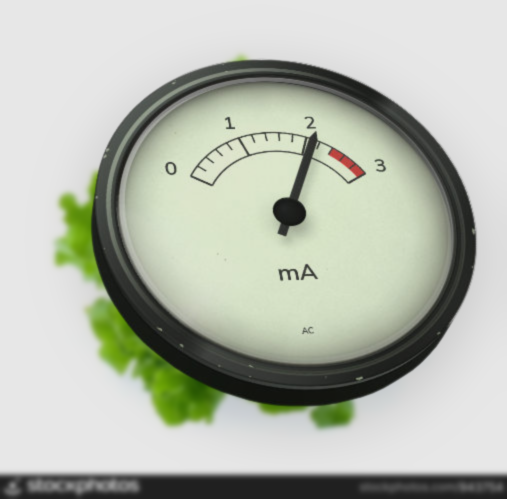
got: 2.1 mA
